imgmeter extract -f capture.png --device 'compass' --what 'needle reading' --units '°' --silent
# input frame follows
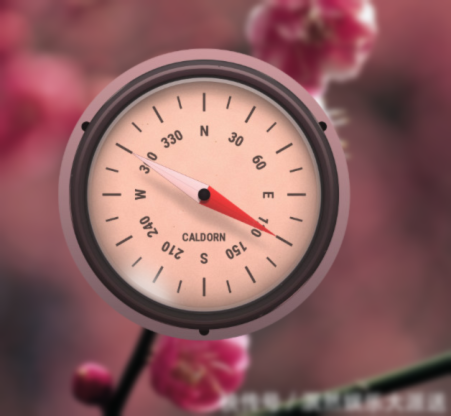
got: 120 °
